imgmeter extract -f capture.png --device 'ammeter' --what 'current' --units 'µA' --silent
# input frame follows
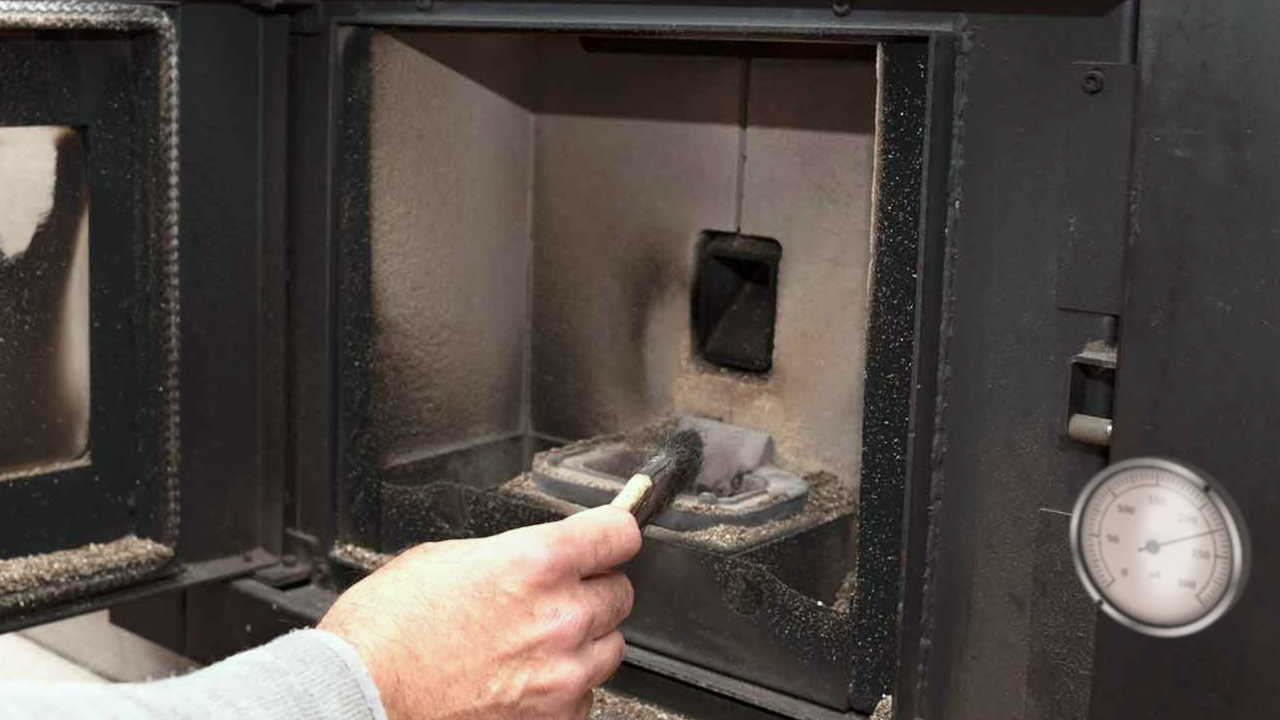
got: 225 µA
